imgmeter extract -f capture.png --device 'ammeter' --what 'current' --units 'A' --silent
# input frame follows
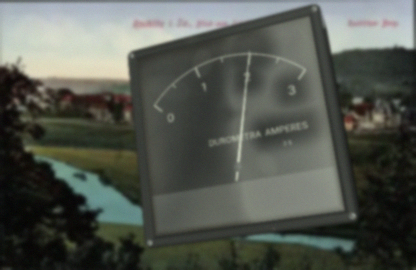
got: 2 A
